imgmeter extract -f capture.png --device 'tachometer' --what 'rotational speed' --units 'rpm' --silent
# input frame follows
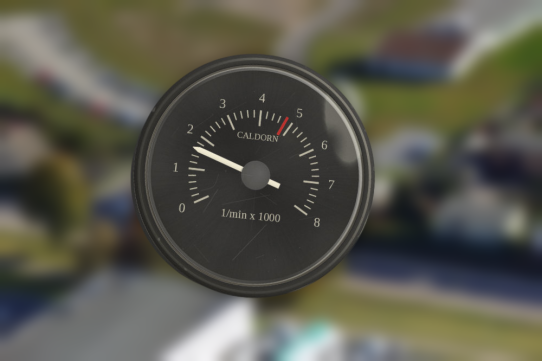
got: 1600 rpm
